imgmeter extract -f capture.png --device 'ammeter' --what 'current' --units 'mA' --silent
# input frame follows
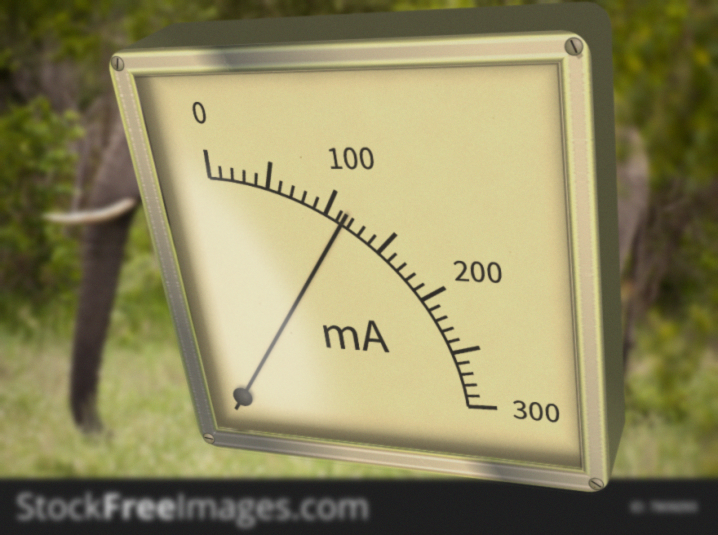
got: 115 mA
